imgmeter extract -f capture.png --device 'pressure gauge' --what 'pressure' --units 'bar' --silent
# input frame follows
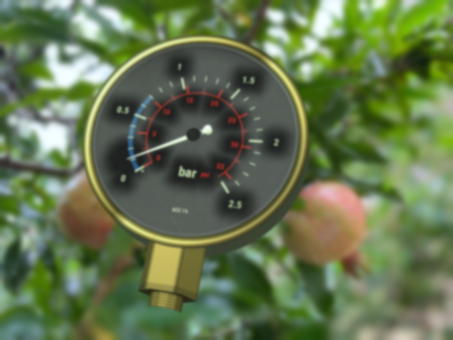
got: 0.1 bar
